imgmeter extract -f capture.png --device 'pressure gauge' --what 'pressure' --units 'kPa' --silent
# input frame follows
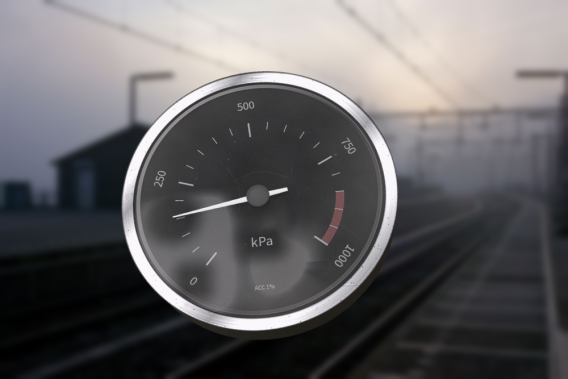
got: 150 kPa
